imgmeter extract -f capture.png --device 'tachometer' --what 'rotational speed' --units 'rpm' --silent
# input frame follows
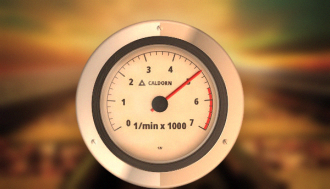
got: 5000 rpm
